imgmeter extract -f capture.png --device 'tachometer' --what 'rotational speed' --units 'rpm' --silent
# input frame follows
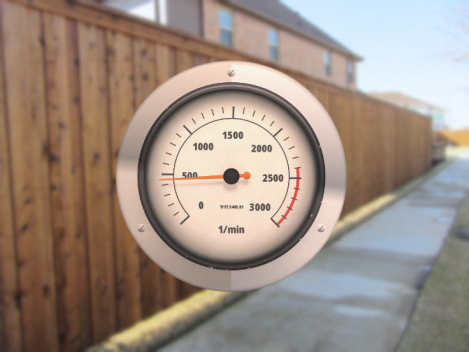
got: 450 rpm
